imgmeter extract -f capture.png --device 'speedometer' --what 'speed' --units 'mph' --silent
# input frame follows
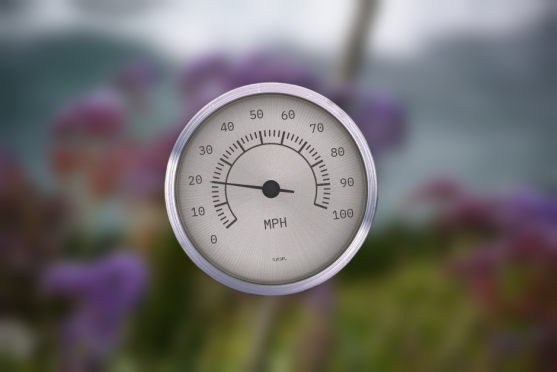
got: 20 mph
